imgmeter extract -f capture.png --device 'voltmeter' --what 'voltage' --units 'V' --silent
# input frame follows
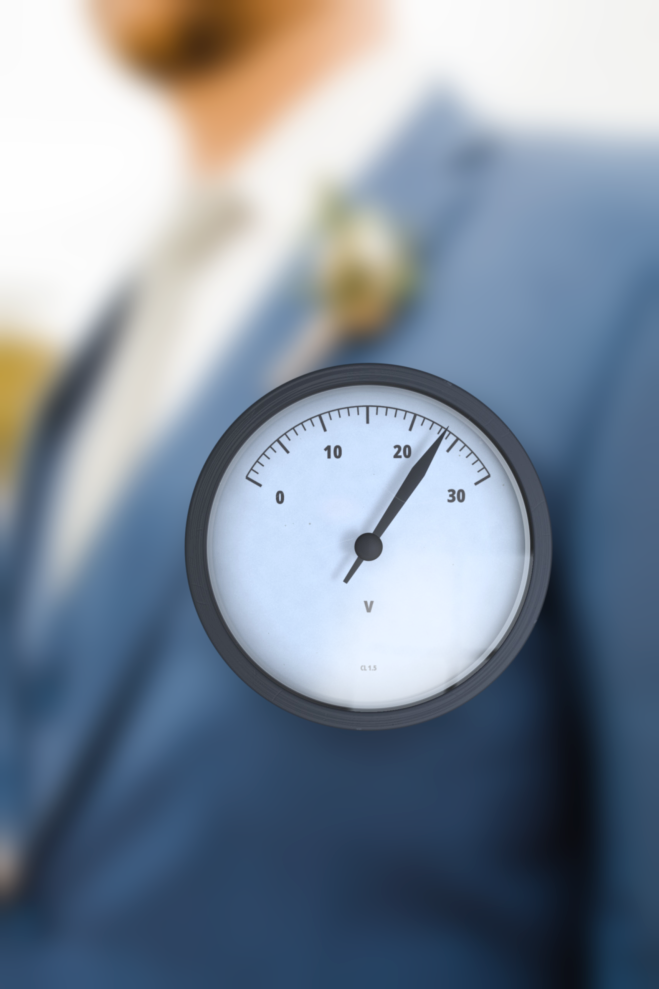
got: 23.5 V
